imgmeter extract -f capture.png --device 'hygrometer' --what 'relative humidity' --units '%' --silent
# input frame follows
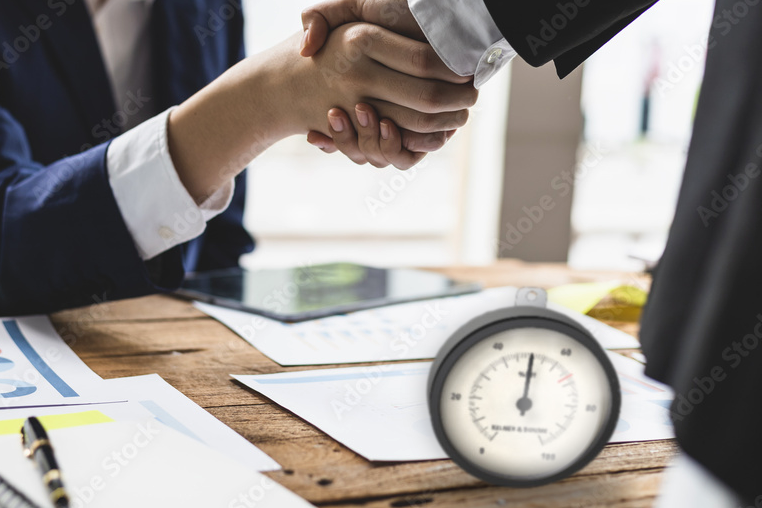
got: 50 %
